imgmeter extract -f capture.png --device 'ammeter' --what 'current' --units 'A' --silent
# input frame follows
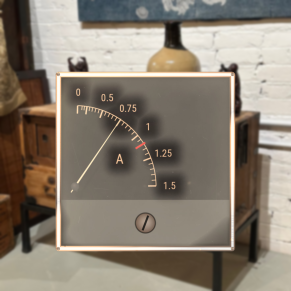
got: 0.75 A
